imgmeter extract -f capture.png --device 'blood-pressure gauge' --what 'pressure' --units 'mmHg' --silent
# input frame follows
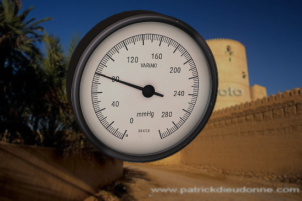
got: 80 mmHg
